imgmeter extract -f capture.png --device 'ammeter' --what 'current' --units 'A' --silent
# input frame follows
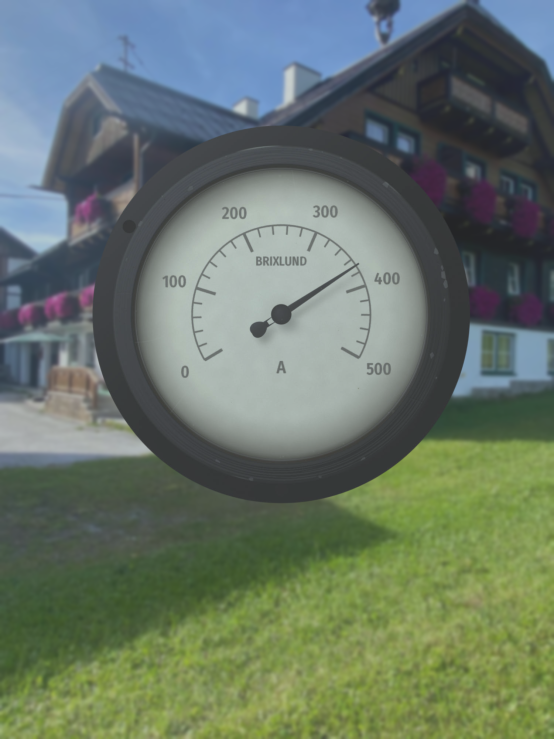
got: 370 A
